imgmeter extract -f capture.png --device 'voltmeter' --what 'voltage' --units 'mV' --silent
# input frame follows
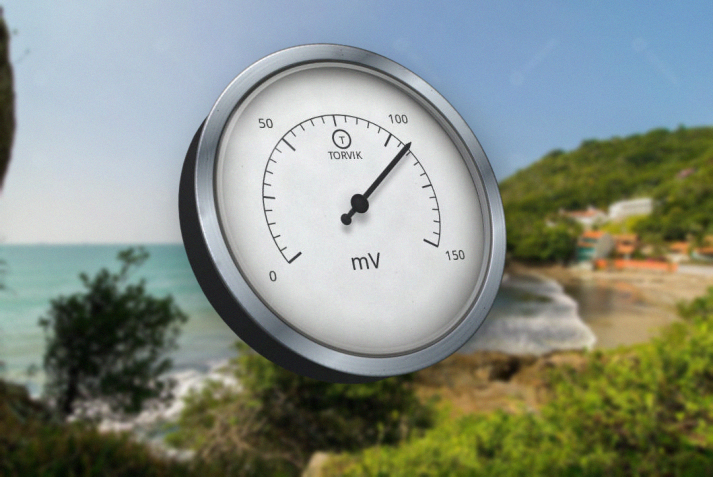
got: 107.5 mV
